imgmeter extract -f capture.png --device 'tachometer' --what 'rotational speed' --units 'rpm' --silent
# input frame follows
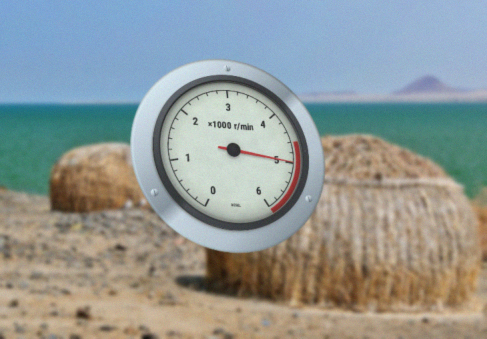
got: 5000 rpm
